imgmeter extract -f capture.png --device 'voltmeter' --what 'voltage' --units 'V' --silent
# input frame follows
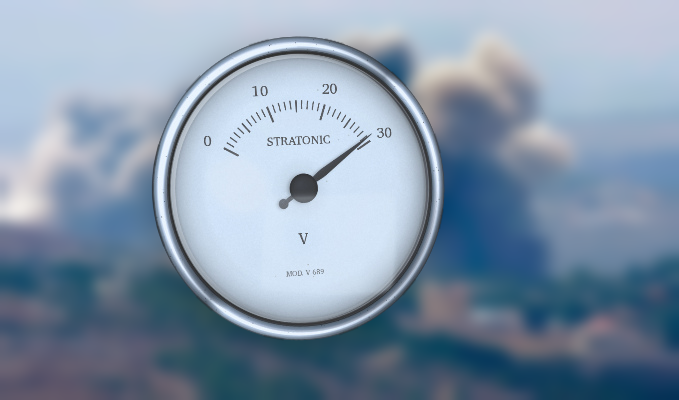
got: 29 V
